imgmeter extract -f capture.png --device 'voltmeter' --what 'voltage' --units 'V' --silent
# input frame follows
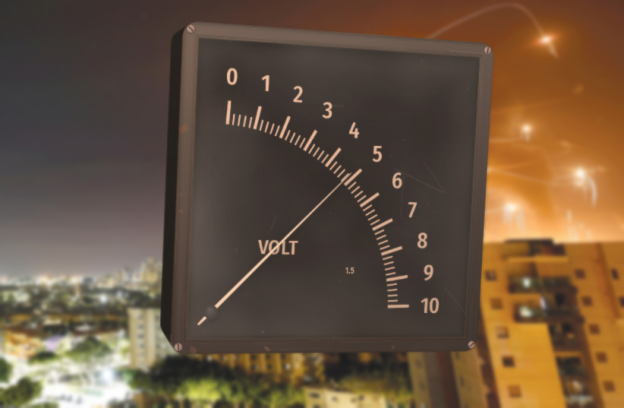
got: 4.8 V
